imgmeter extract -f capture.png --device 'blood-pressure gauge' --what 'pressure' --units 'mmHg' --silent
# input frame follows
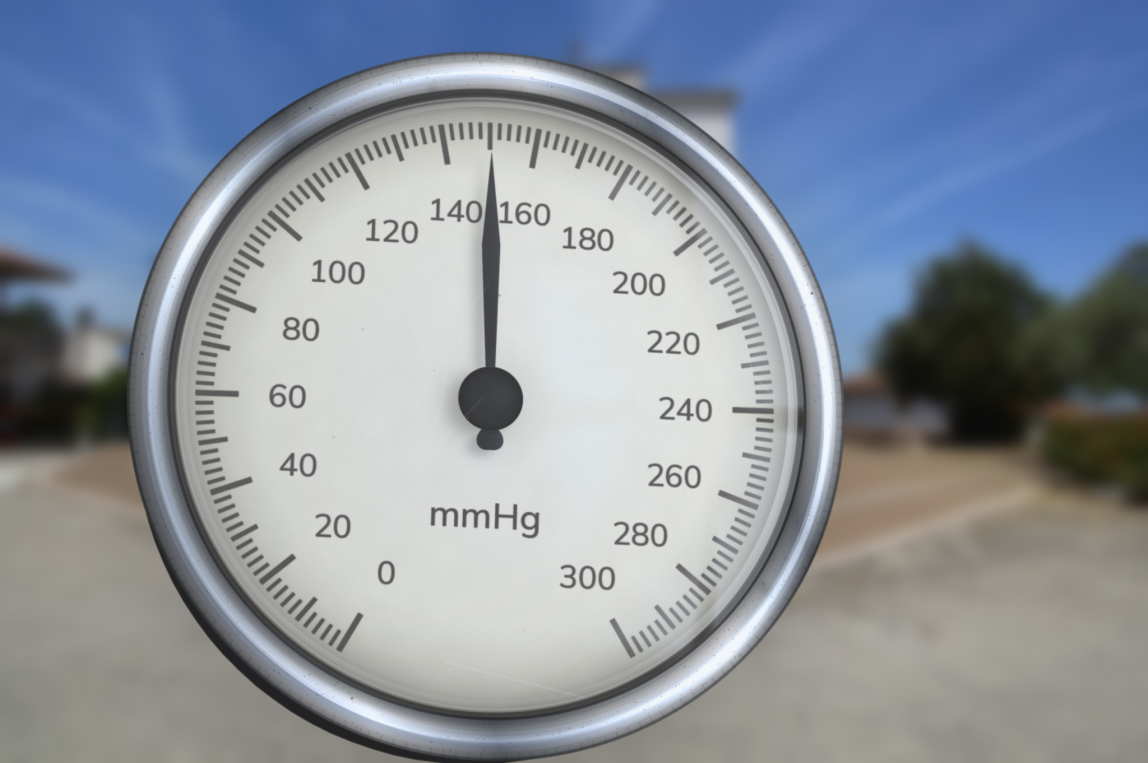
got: 150 mmHg
